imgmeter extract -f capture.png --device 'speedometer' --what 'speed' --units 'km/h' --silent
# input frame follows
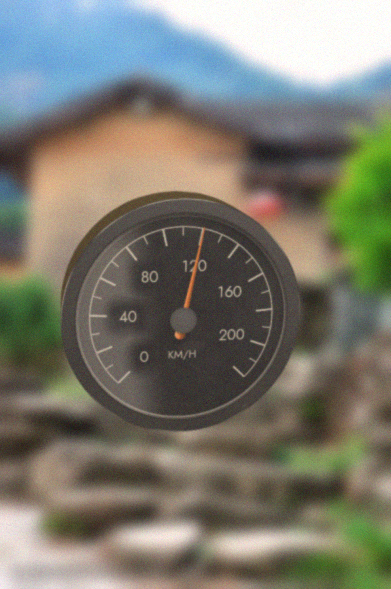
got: 120 km/h
